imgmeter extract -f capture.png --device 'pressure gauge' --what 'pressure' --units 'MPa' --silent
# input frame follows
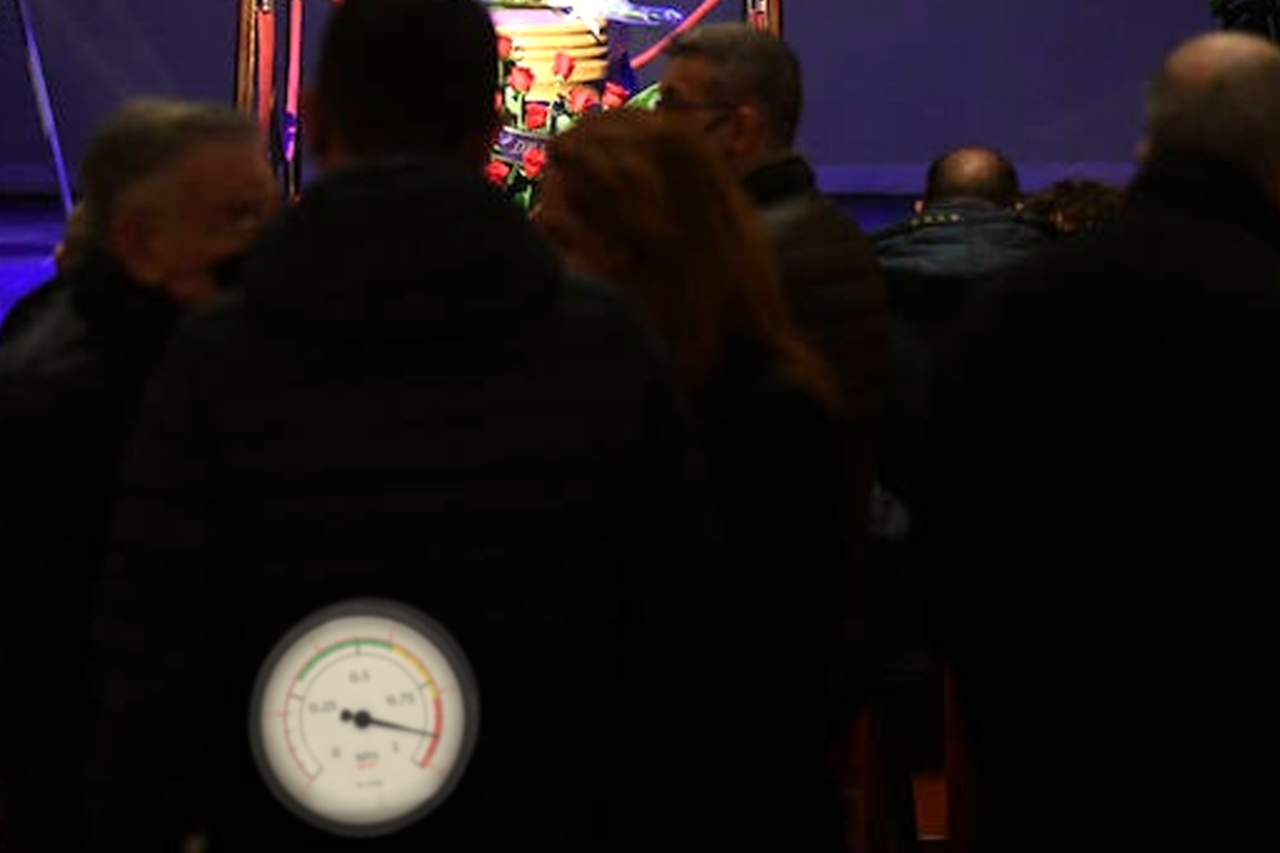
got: 0.9 MPa
